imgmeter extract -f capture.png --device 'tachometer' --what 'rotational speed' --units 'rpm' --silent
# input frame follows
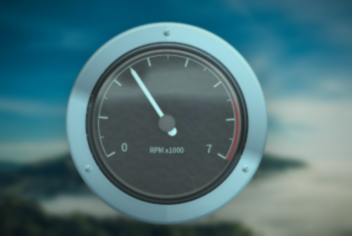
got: 2500 rpm
